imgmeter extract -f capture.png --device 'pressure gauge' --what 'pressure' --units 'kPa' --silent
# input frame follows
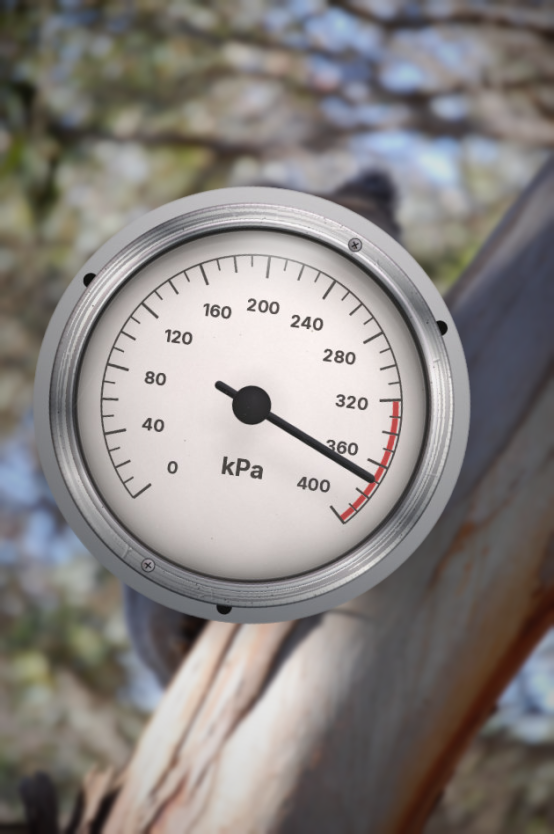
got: 370 kPa
